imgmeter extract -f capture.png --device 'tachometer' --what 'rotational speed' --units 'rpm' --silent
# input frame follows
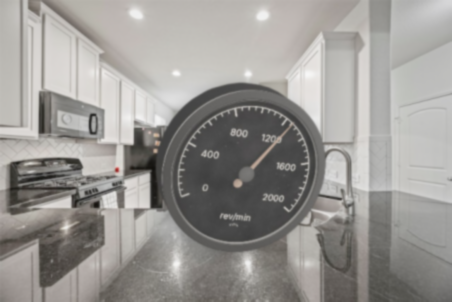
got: 1250 rpm
